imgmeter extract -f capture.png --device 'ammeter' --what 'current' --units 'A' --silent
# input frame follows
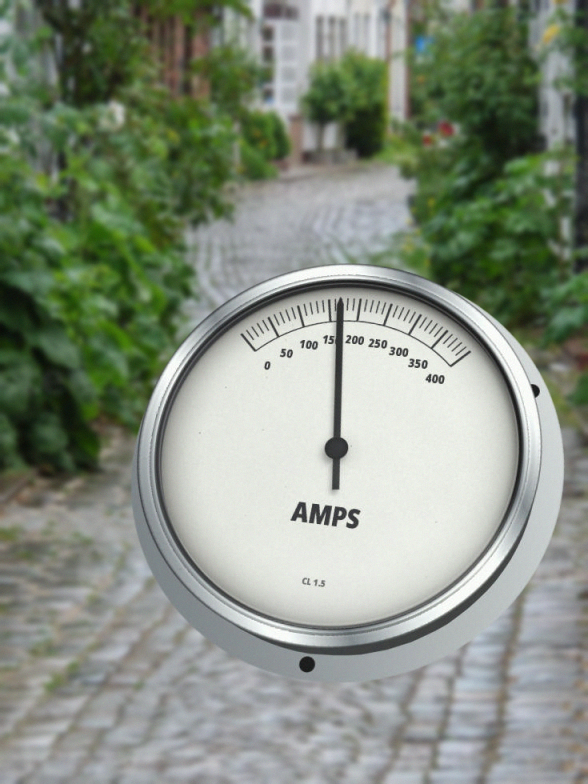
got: 170 A
